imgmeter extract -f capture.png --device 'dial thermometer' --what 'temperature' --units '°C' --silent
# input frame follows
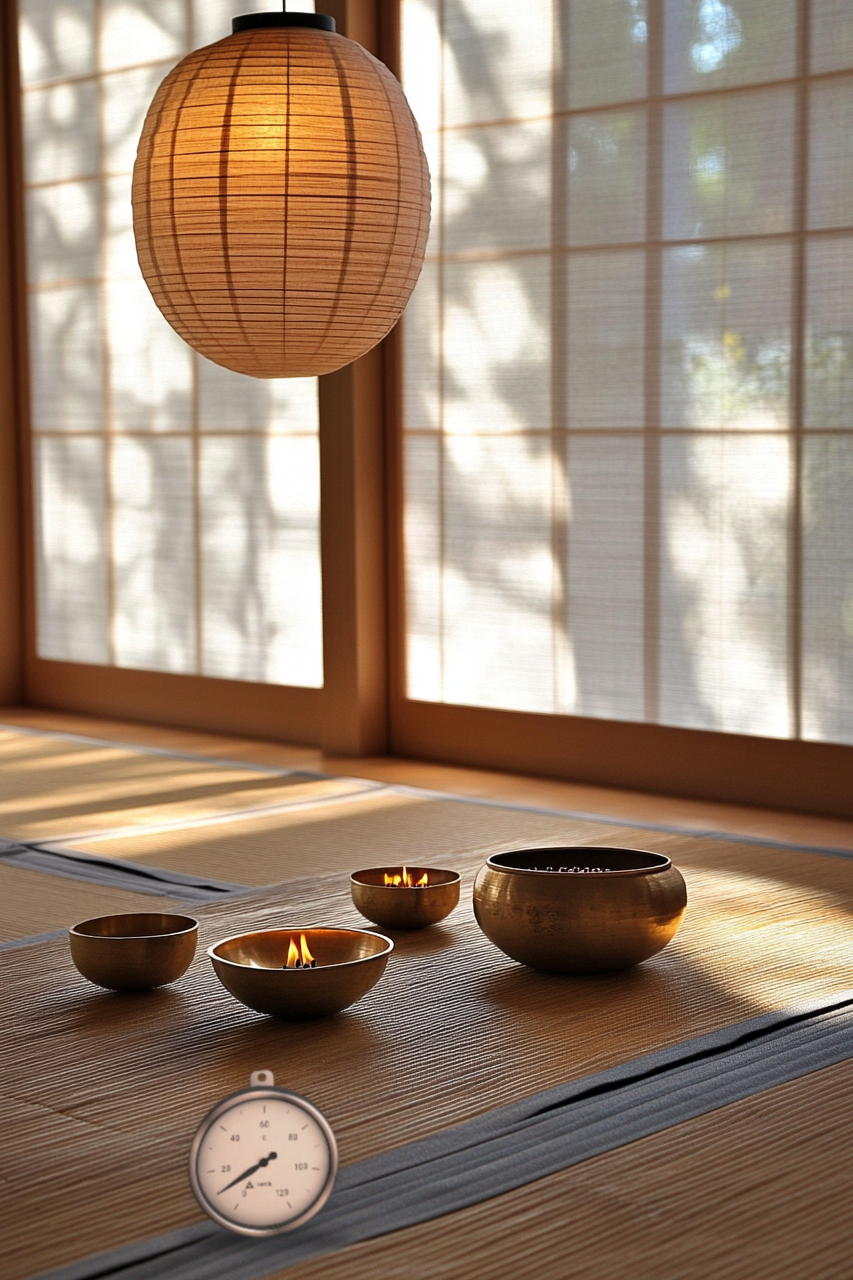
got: 10 °C
